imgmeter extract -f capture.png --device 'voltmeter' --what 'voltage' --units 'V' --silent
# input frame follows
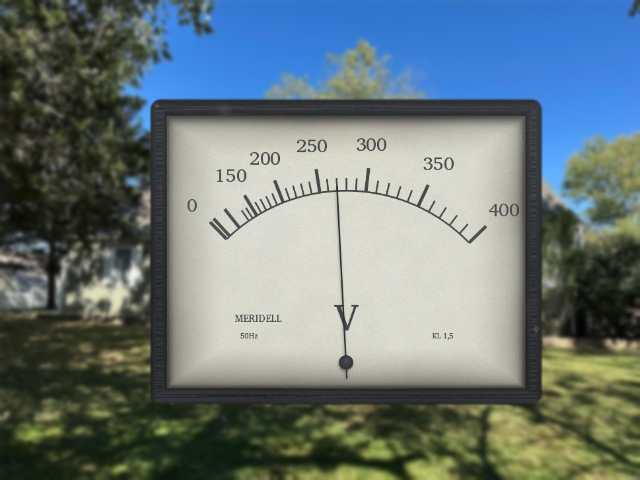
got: 270 V
